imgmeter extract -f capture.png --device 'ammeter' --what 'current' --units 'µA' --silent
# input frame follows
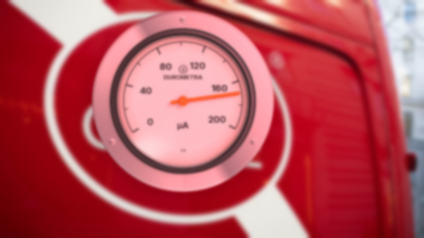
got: 170 µA
